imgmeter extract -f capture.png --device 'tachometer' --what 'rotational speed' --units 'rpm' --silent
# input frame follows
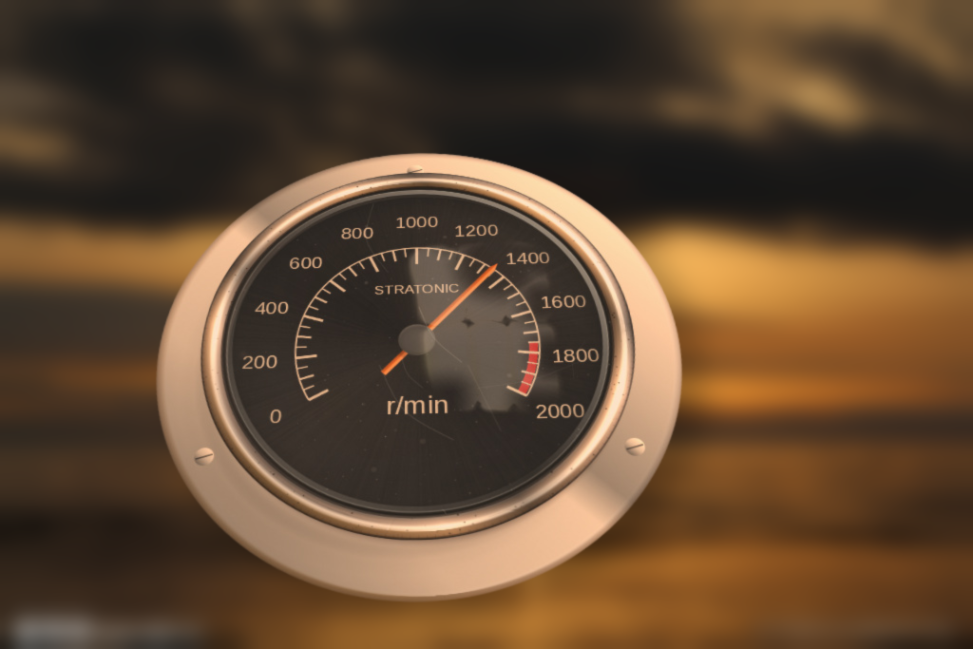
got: 1350 rpm
